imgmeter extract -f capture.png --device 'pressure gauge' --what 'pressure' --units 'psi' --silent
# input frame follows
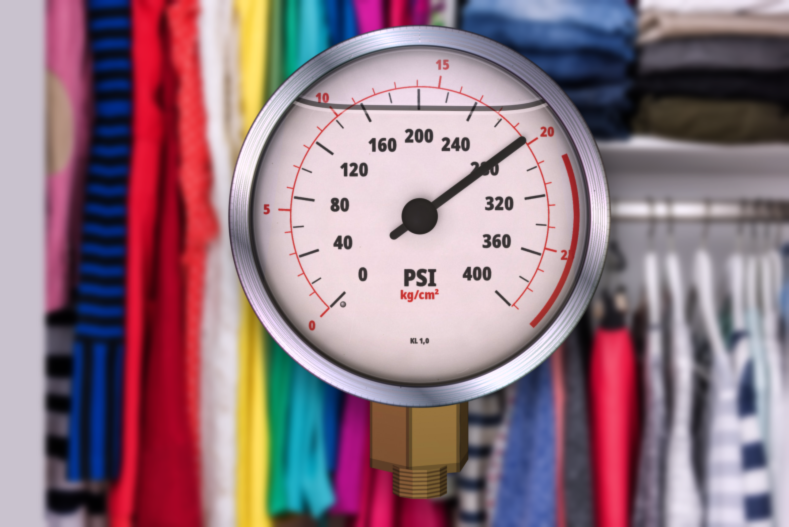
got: 280 psi
